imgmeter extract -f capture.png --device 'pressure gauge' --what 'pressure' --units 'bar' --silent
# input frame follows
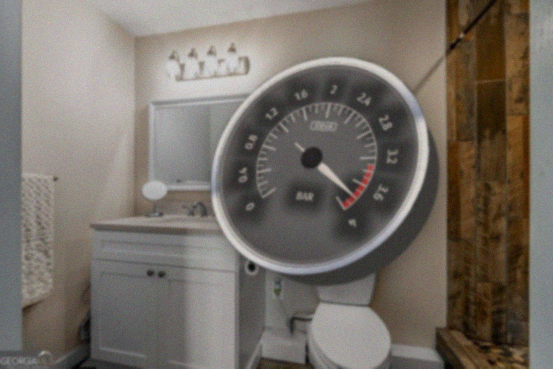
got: 3.8 bar
